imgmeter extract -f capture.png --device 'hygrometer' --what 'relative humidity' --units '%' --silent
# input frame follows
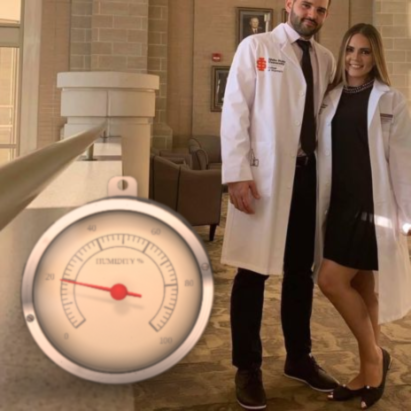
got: 20 %
